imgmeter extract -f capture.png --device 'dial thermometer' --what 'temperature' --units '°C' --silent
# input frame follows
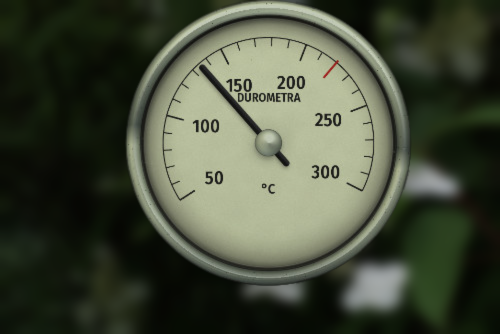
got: 135 °C
